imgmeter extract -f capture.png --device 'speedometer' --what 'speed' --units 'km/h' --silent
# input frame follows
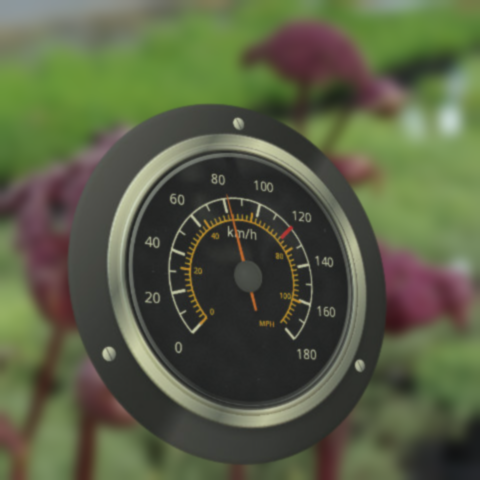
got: 80 km/h
